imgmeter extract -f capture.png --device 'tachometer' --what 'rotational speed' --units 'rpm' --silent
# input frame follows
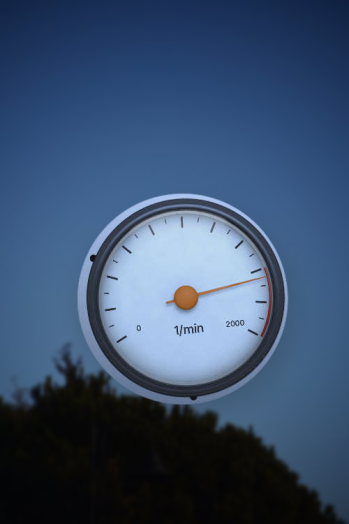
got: 1650 rpm
